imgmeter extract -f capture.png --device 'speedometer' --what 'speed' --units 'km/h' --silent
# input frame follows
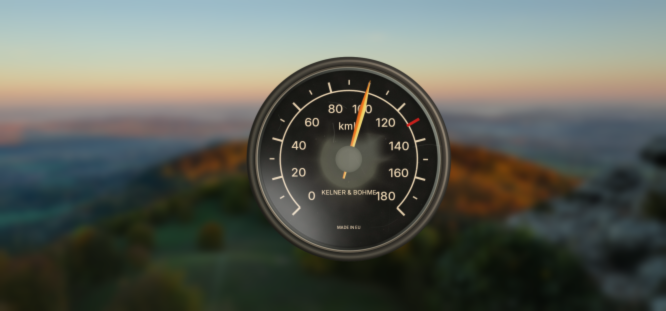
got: 100 km/h
